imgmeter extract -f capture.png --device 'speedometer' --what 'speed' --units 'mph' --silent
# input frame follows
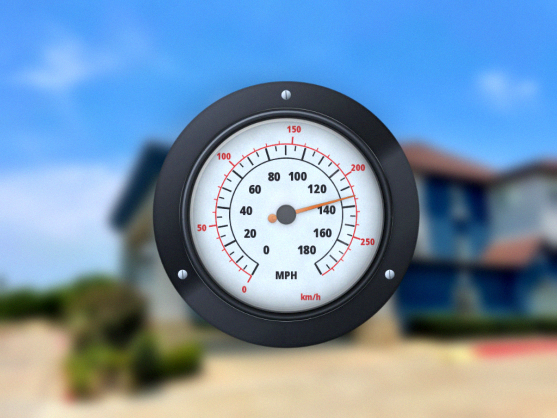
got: 135 mph
